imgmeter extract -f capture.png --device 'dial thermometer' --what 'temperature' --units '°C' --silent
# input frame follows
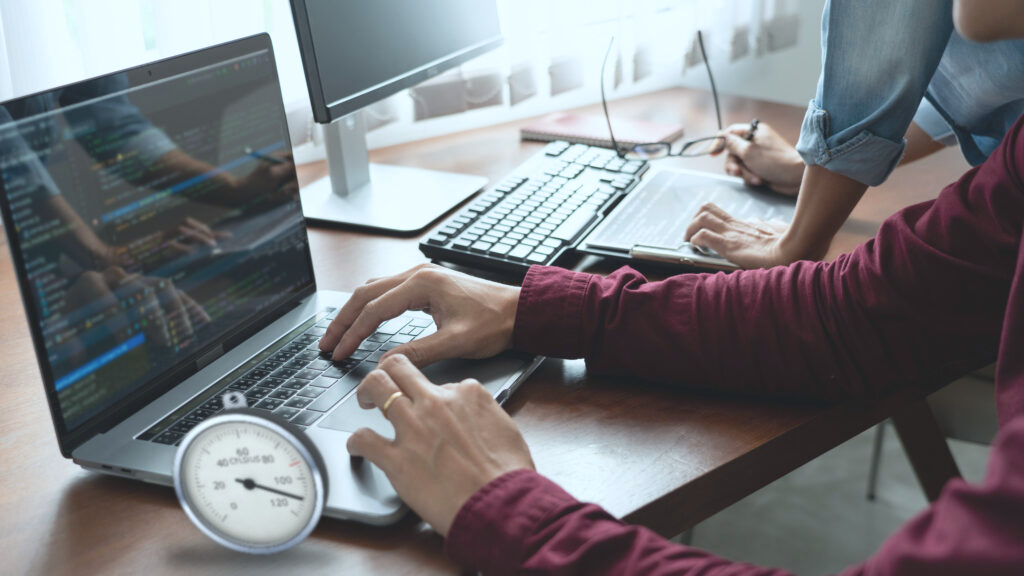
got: 110 °C
